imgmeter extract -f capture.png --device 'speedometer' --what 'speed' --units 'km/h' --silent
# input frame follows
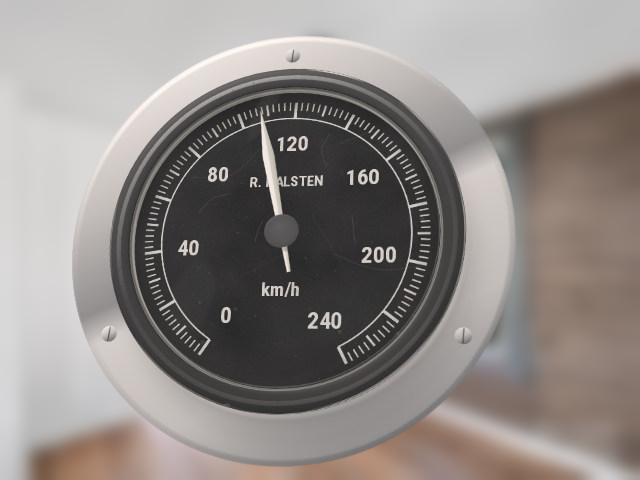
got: 108 km/h
